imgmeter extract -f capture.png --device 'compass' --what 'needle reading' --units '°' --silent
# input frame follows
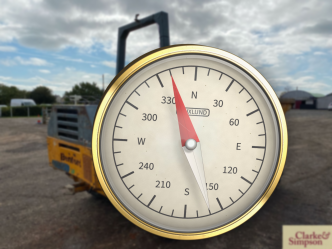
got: 340 °
